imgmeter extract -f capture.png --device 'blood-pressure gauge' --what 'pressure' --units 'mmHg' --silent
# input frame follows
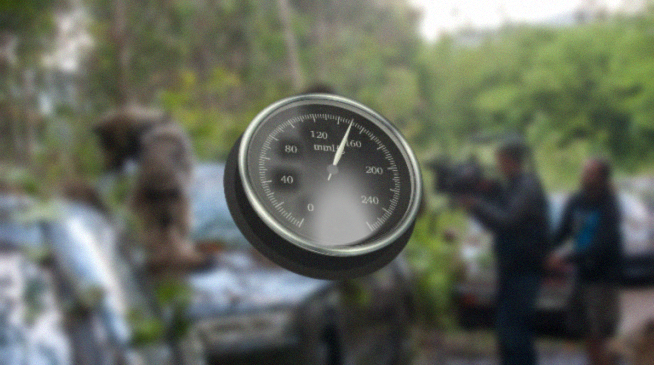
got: 150 mmHg
